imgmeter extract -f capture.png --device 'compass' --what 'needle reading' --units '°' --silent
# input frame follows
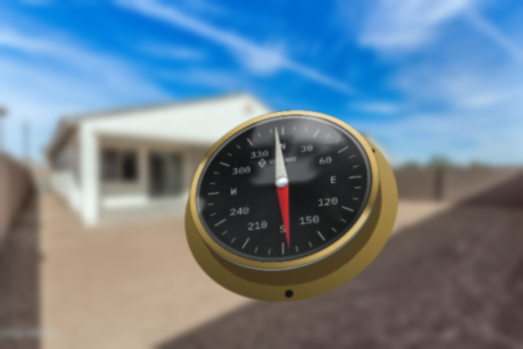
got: 175 °
